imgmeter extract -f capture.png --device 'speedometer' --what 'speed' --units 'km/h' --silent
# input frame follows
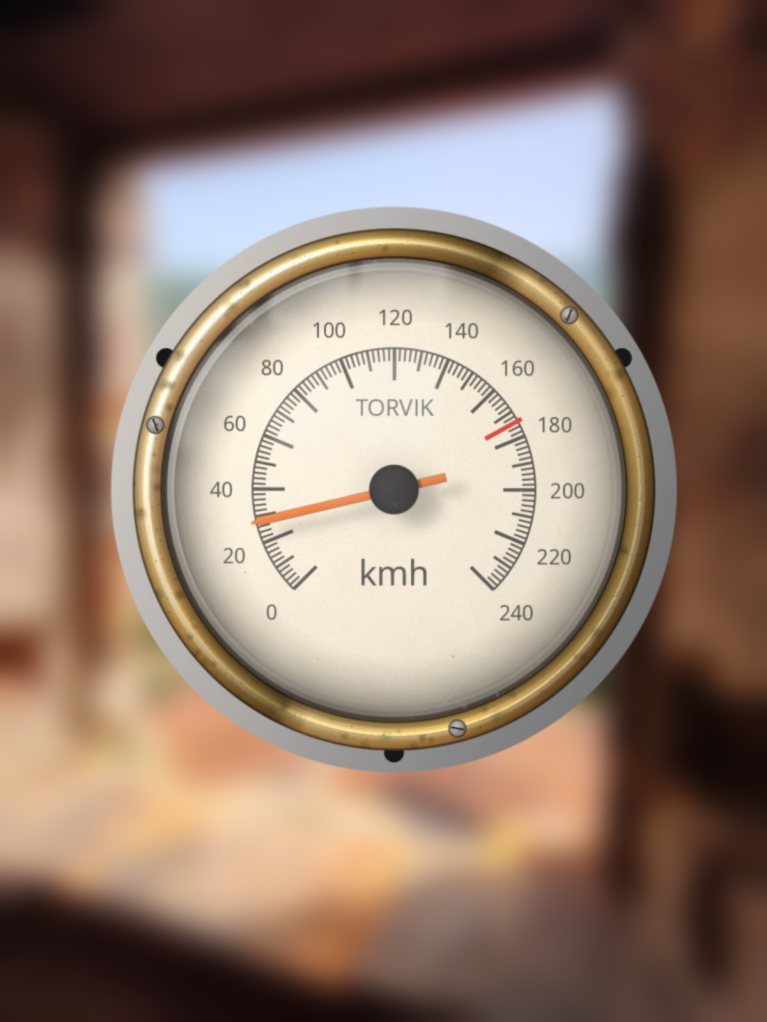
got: 28 km/h
